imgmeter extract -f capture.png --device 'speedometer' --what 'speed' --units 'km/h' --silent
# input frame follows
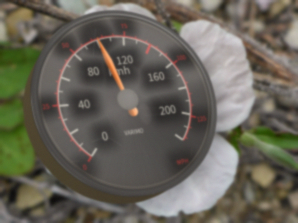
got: 100 km/h
